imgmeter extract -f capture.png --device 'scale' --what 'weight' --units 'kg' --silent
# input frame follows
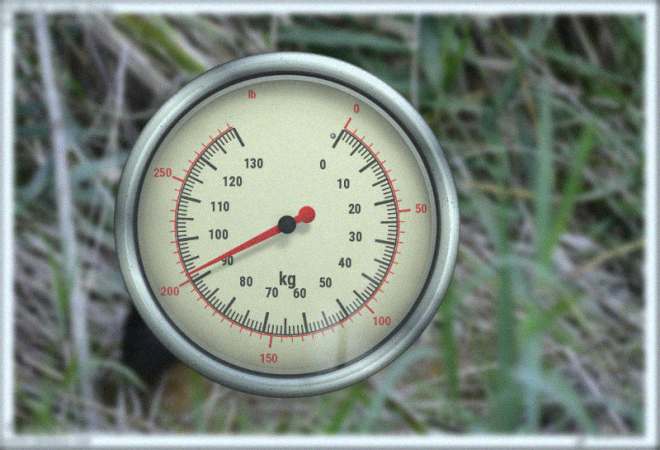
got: 92 kg
